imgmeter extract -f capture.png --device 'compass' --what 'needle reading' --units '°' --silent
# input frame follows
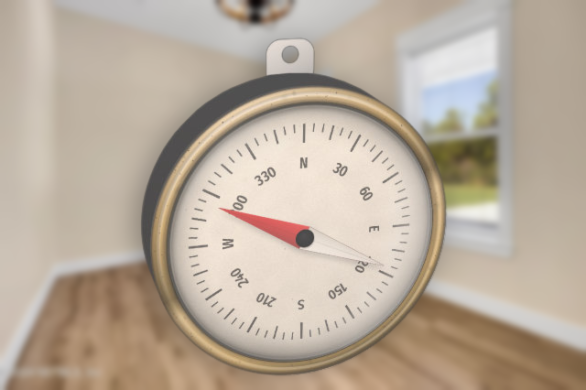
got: 295 °
